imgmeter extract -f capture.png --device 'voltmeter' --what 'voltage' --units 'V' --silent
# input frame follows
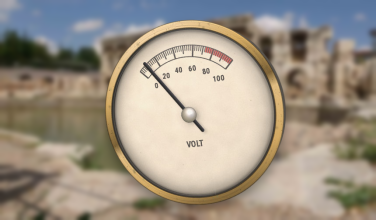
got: 10 V
